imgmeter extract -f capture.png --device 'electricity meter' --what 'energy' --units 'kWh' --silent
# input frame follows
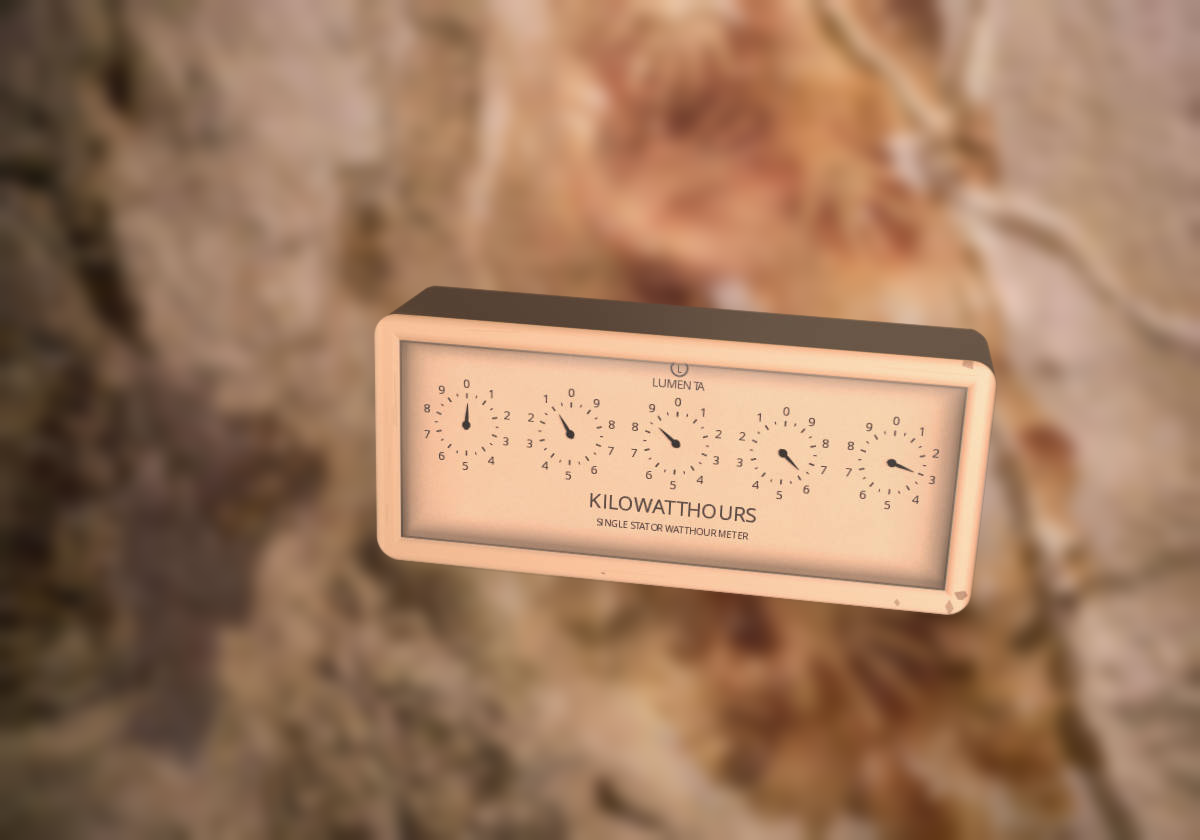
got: 863 kWh
